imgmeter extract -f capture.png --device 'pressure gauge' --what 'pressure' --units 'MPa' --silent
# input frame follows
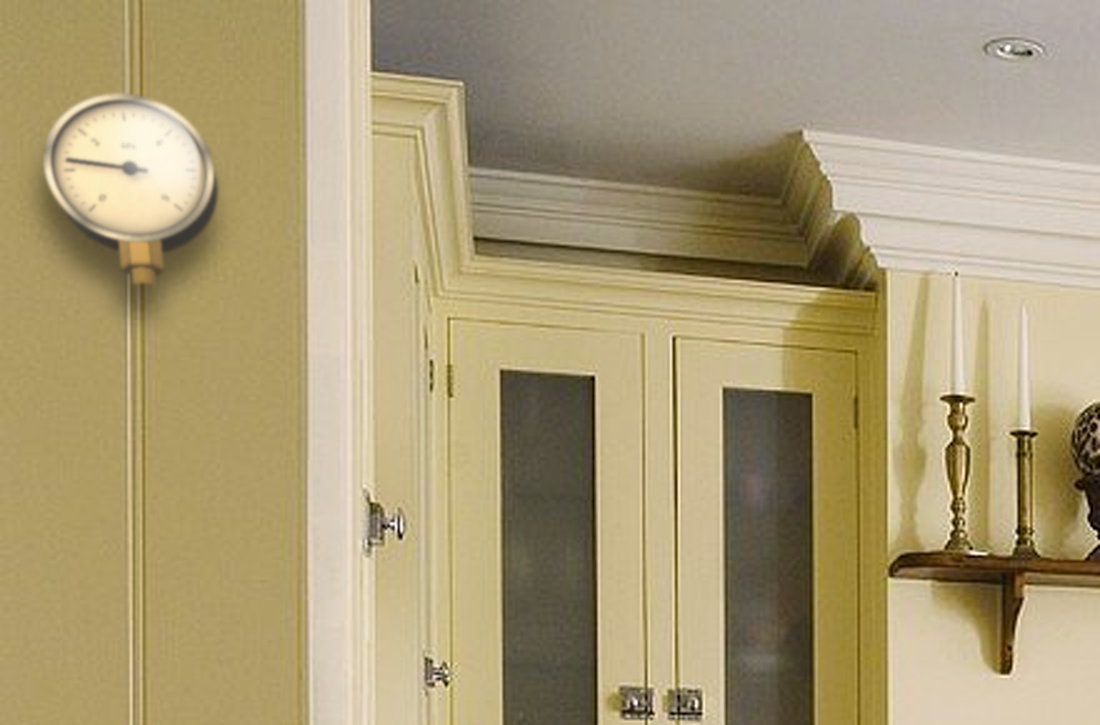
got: 1.2 MPa
